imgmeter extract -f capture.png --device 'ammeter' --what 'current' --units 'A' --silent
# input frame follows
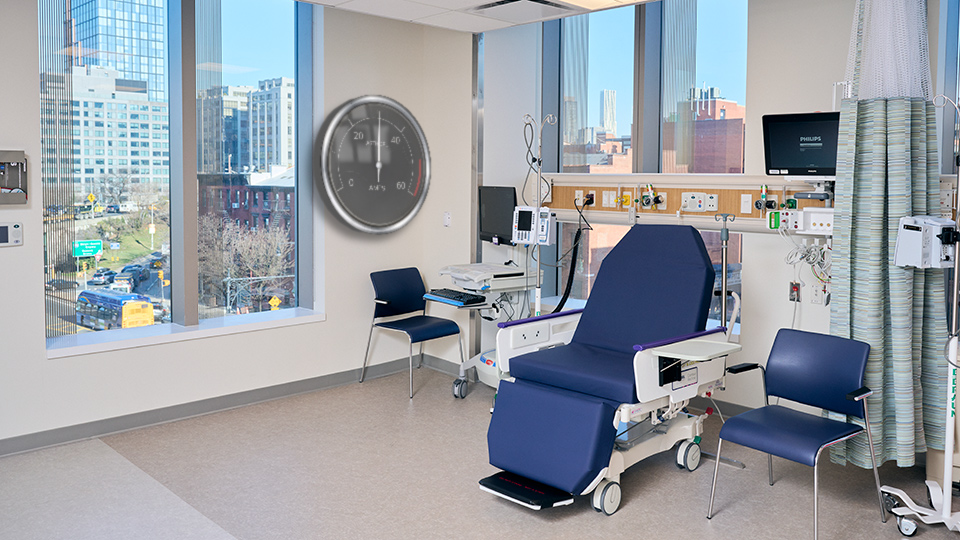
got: 30 A
